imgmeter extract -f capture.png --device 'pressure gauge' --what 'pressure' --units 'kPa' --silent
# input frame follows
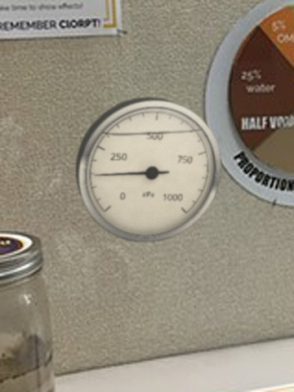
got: 150 kPa
